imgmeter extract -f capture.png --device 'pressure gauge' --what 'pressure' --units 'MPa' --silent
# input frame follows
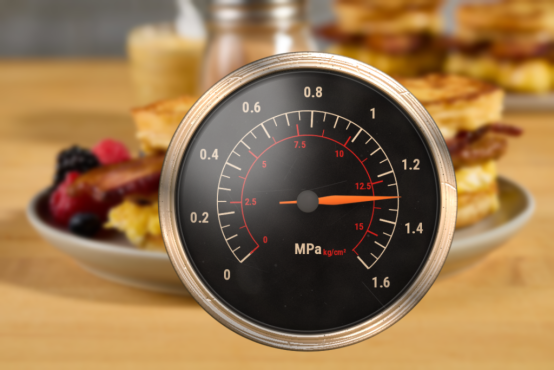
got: 1.3 MPa
